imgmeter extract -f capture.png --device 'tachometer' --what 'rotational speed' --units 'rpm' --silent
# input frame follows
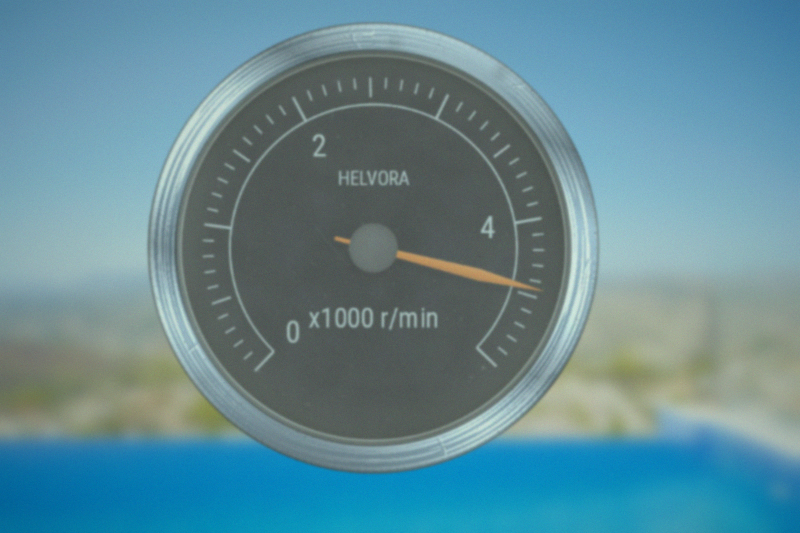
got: 4450 rpm
